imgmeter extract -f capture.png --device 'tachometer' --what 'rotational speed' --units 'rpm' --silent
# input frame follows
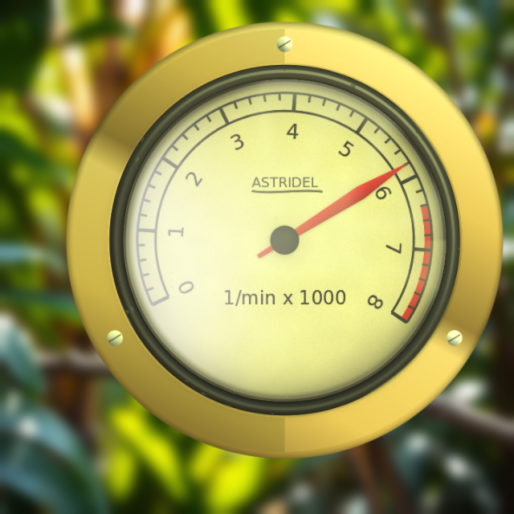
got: 5800 rpm
